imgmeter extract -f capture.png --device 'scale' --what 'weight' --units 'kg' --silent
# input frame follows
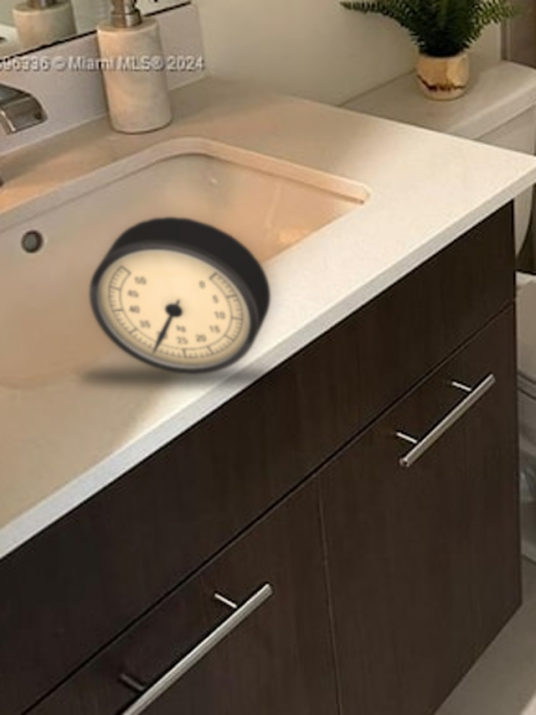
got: 30 kg
